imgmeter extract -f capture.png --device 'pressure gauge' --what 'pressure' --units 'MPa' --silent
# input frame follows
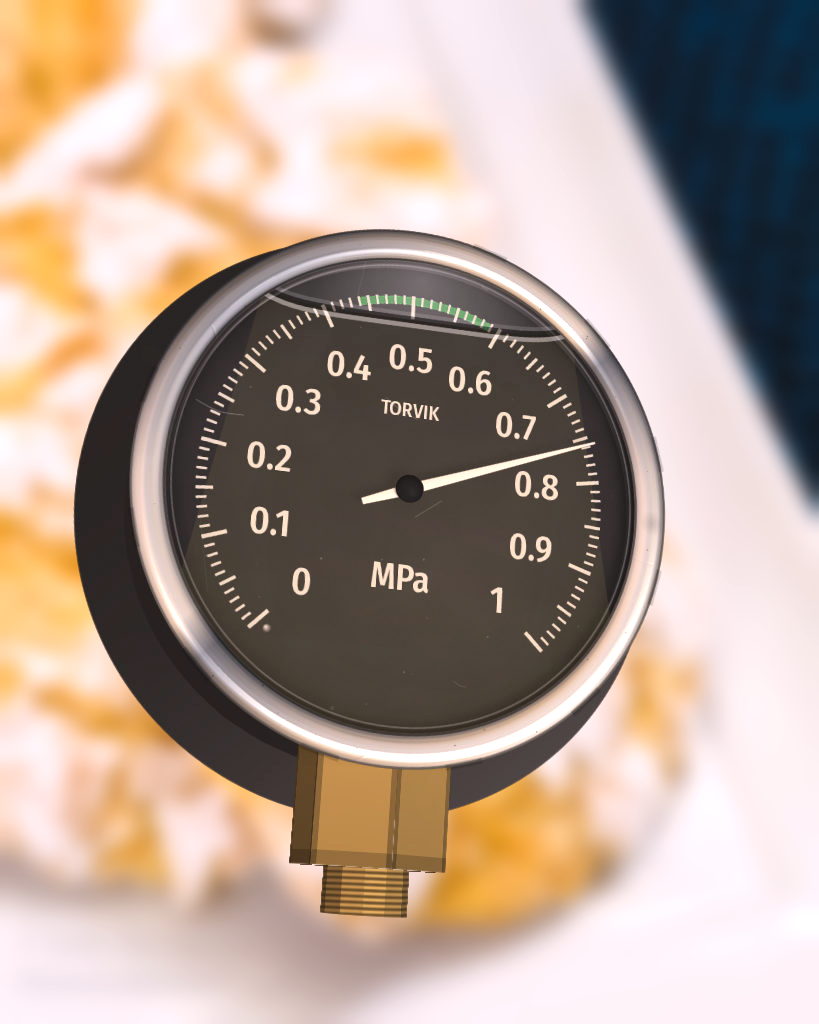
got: 0.76 MPa
